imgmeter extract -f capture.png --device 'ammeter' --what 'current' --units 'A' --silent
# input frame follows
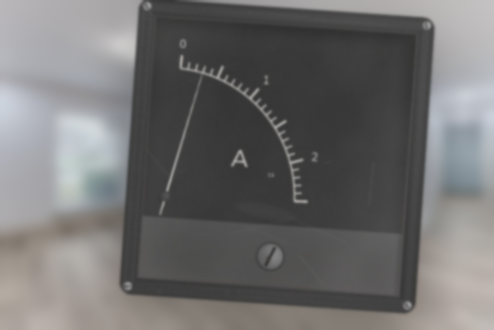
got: 0.3 A
